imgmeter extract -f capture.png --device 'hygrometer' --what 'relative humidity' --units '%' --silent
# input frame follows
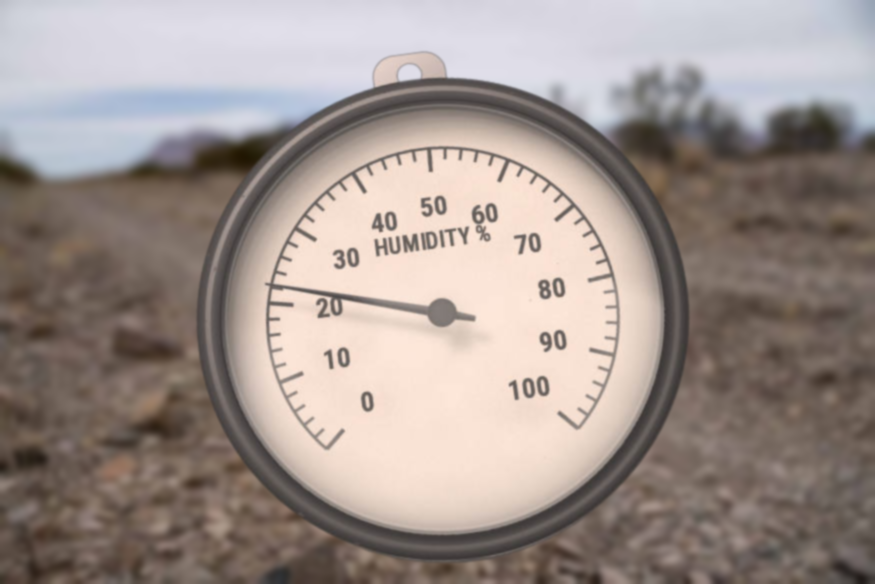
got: 22 %
